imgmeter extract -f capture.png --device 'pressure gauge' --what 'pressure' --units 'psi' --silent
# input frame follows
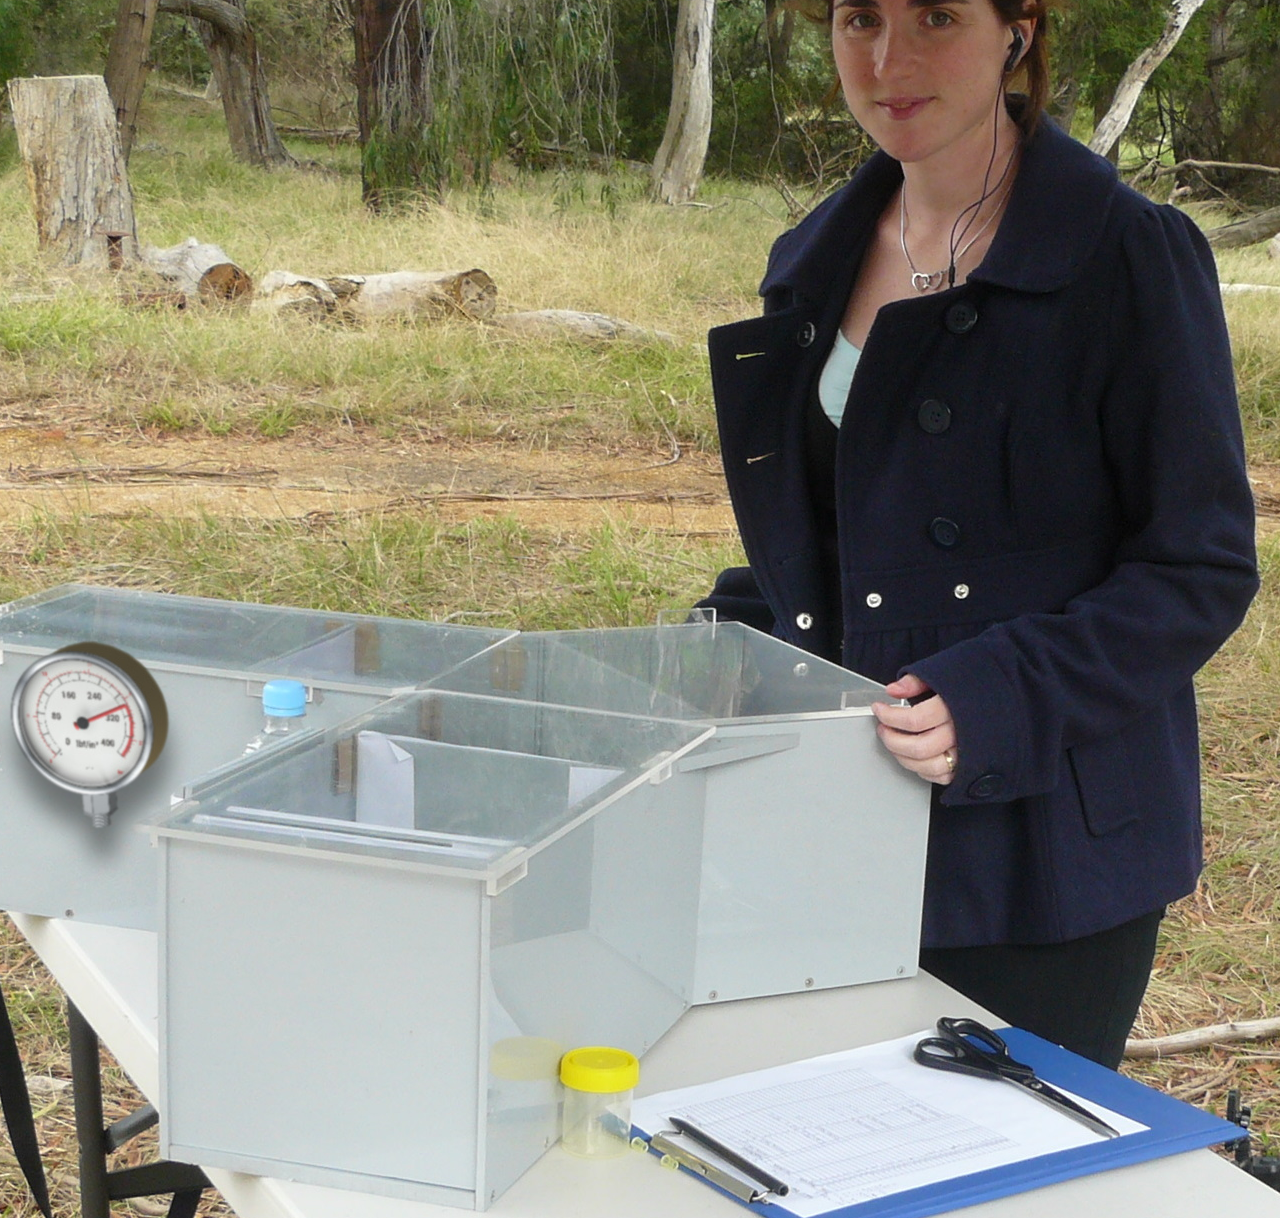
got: 300 psi
